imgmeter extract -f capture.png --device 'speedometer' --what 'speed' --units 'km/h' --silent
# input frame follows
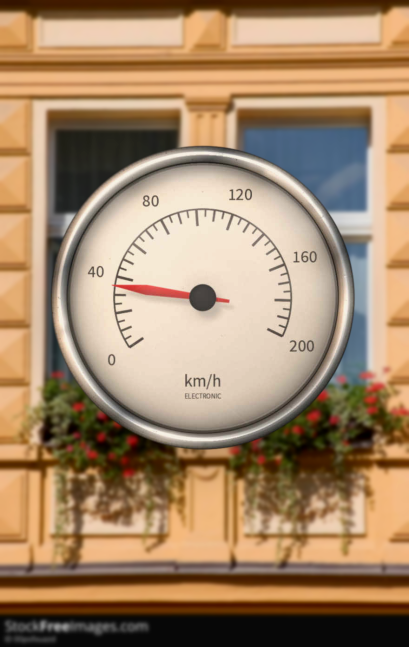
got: 35 km/h
